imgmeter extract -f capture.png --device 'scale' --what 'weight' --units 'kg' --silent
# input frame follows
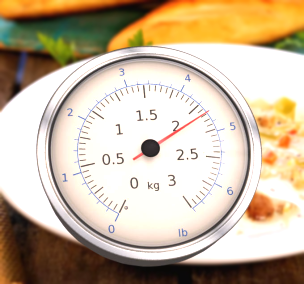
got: 2.1 kg
